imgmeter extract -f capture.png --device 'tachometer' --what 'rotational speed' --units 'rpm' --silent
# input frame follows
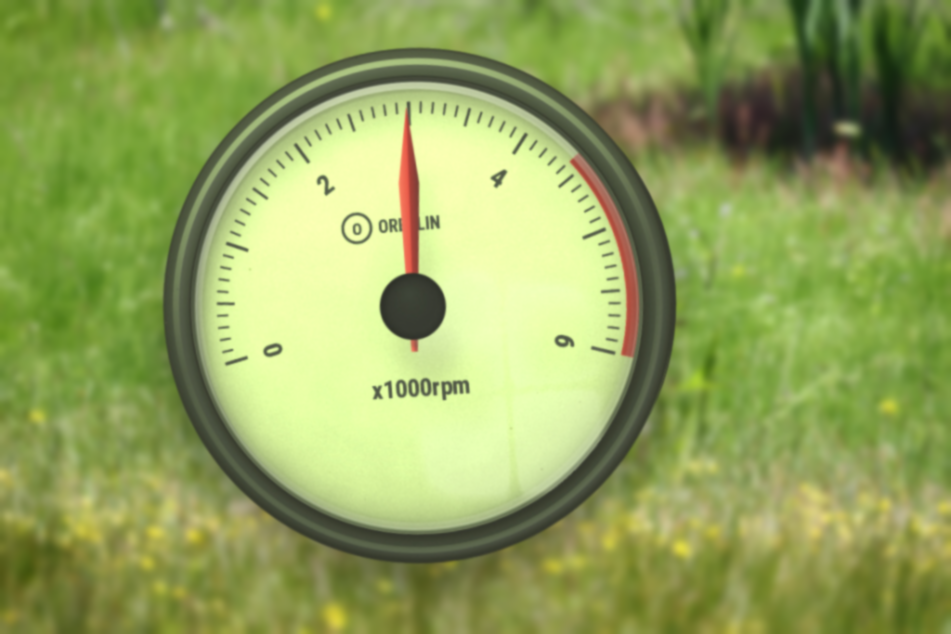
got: 3000 rpm
